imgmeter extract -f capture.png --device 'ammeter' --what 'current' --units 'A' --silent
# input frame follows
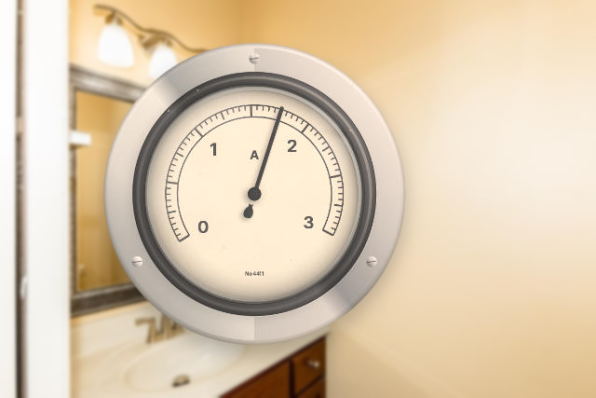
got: 1.75 A
